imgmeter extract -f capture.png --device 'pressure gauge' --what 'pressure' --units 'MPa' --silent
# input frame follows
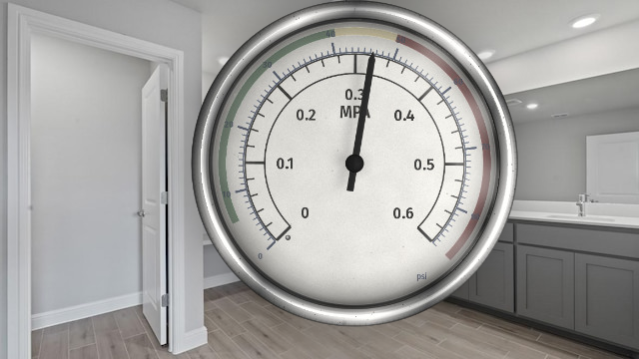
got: 0.32 MPa
